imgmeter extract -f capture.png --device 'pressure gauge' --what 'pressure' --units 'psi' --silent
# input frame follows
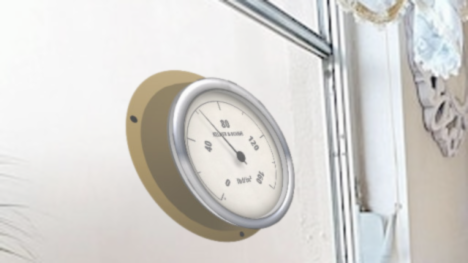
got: 60 psi
